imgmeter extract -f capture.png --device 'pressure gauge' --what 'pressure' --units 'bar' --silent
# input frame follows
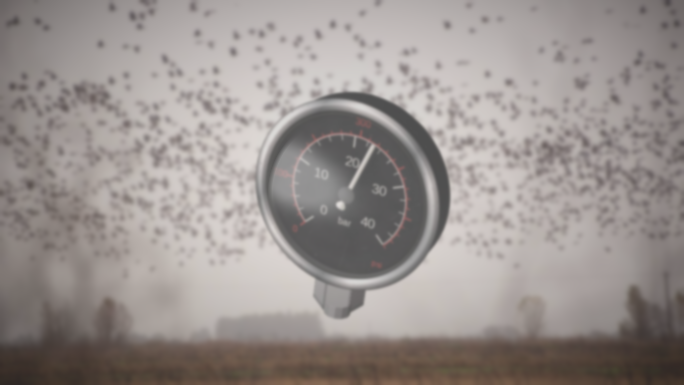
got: 23 bar
